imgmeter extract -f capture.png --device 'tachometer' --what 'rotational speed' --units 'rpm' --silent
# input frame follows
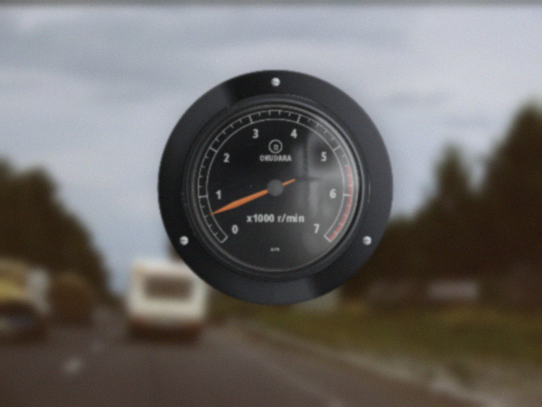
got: 600 rpm
